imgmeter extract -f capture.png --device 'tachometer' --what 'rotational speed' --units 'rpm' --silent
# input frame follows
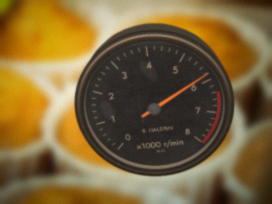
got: 5800 rpm
